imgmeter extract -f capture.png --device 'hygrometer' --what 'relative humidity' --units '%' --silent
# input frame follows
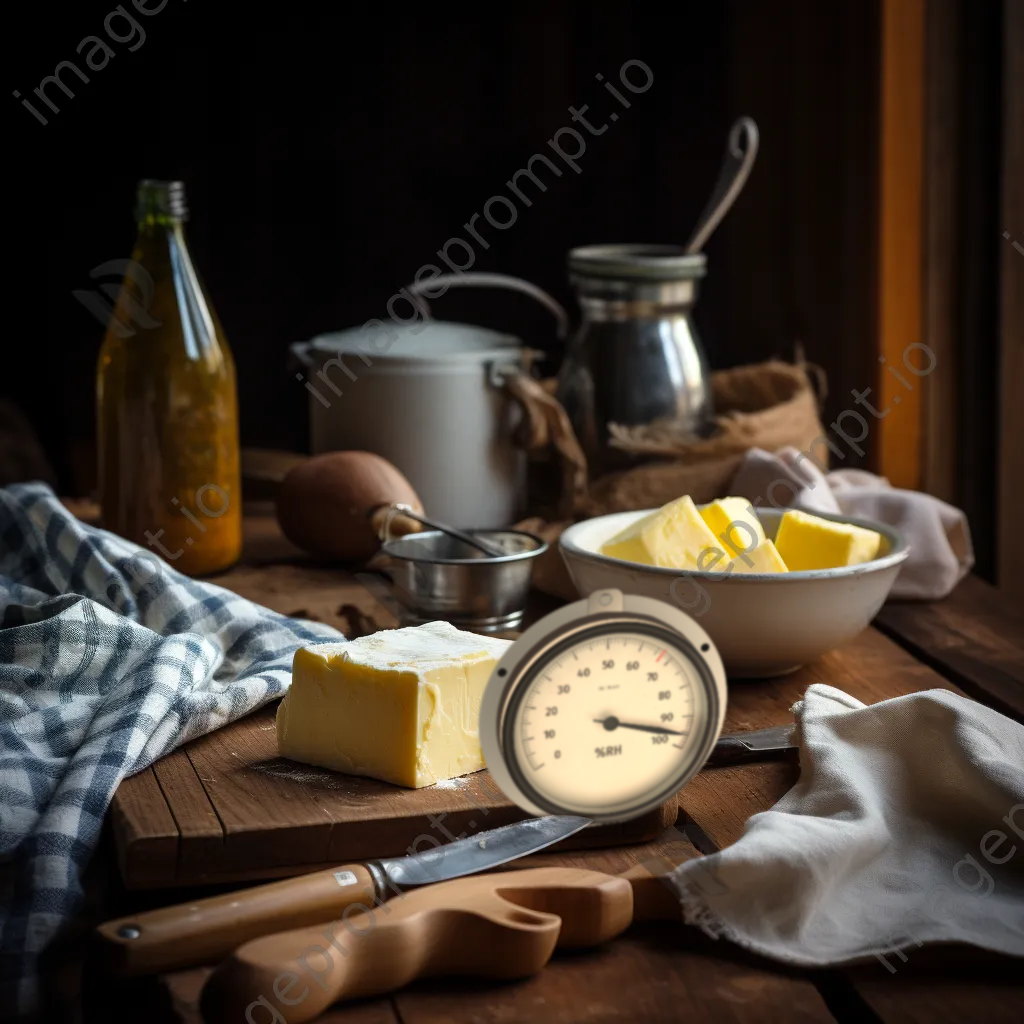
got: 95 %
